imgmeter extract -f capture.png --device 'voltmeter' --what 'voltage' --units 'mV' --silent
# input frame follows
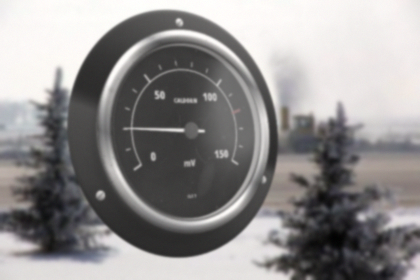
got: 20 mV
